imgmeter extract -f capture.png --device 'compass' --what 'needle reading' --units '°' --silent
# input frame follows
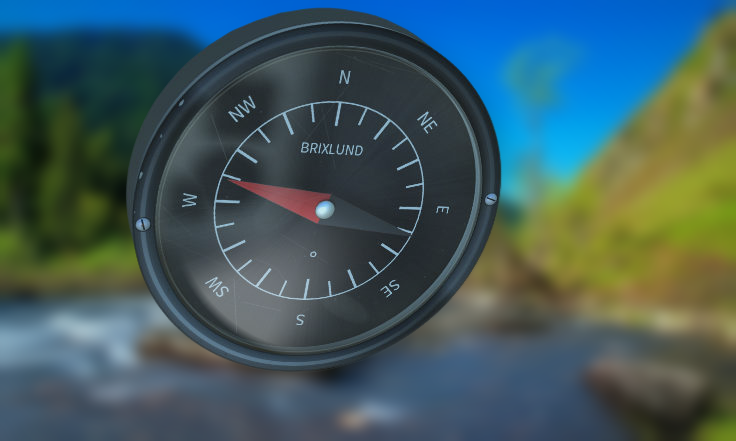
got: 285 °
